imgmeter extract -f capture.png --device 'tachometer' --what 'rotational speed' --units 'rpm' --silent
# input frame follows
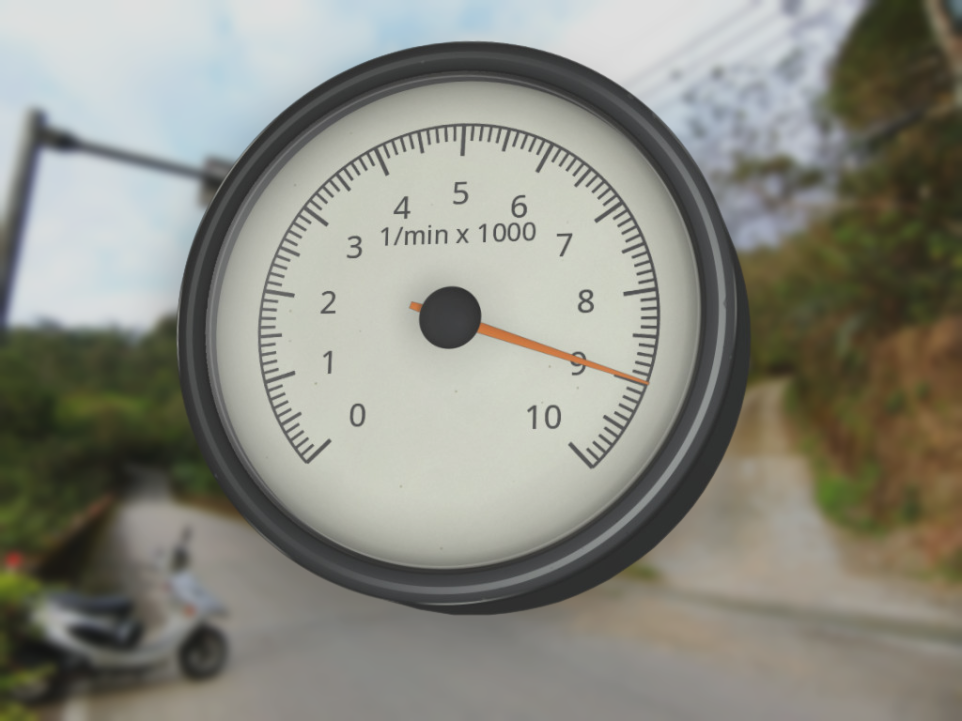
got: 9000 rpm
